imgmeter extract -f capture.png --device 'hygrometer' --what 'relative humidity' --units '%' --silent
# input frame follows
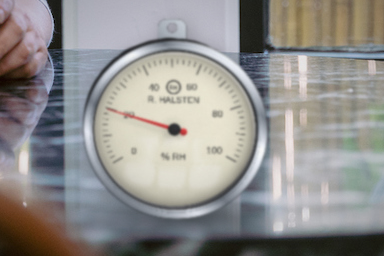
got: 20 %
